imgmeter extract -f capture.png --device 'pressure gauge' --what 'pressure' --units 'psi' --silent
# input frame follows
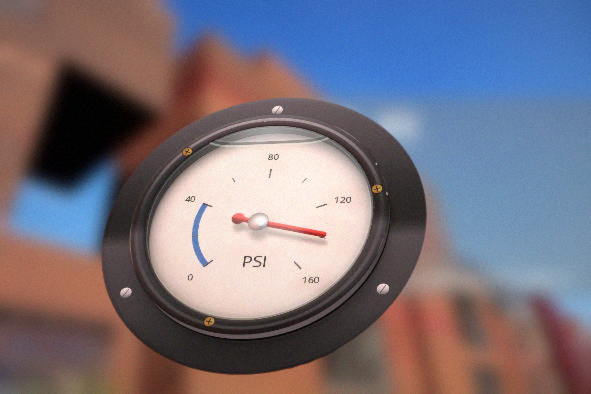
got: 140 psi
